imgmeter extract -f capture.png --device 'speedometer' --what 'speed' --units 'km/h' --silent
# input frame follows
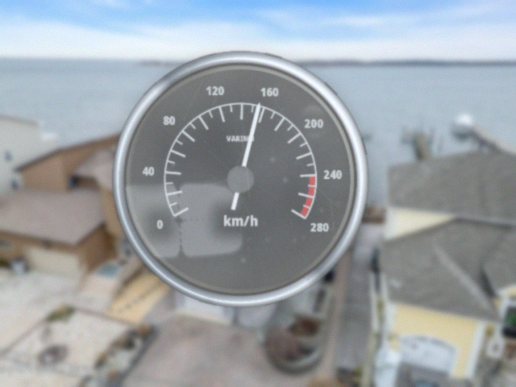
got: 155 km/h
